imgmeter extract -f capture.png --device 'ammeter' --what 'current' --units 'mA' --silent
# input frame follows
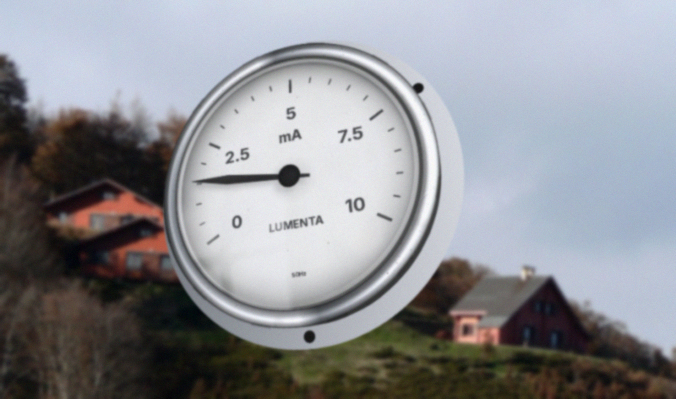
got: 1.5 mA
